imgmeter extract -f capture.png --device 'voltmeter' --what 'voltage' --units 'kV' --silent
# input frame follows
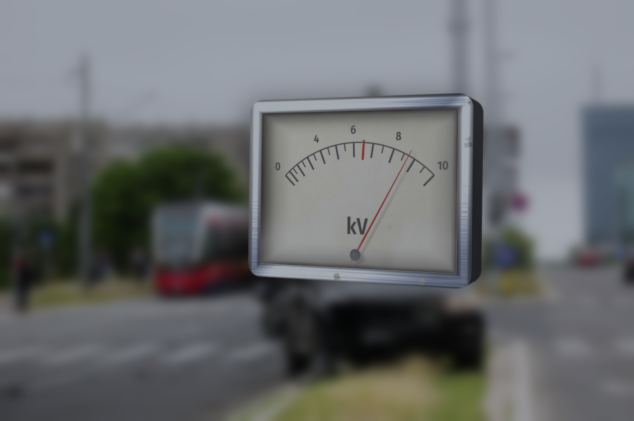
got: 8.75 kV
